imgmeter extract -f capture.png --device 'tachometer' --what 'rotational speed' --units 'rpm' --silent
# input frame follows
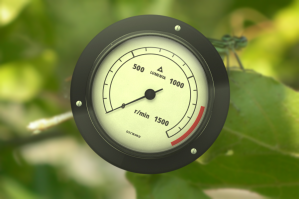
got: 0 rpm
